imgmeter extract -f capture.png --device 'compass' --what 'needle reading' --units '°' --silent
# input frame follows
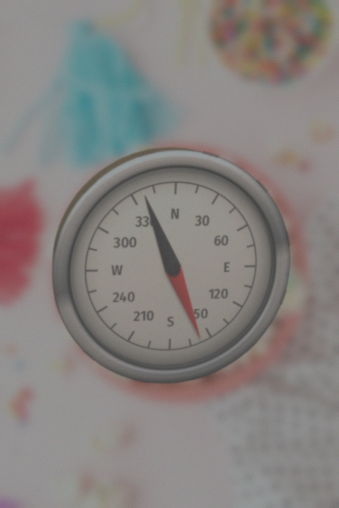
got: 157.5 °
